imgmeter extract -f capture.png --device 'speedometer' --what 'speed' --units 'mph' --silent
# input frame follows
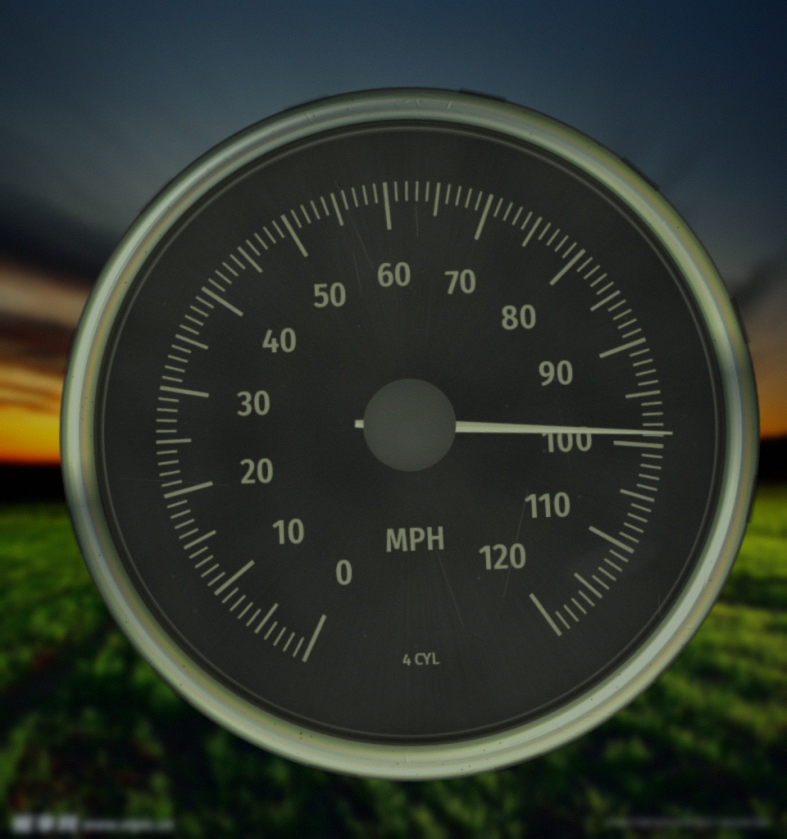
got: 99 mph
